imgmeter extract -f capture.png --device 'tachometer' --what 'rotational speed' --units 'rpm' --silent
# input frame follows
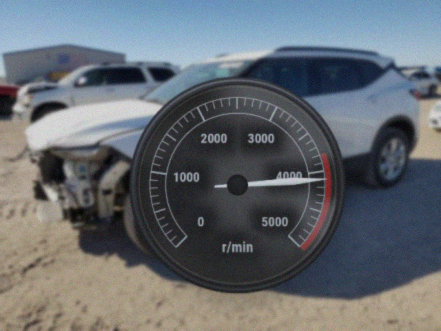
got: 4100 rpm
